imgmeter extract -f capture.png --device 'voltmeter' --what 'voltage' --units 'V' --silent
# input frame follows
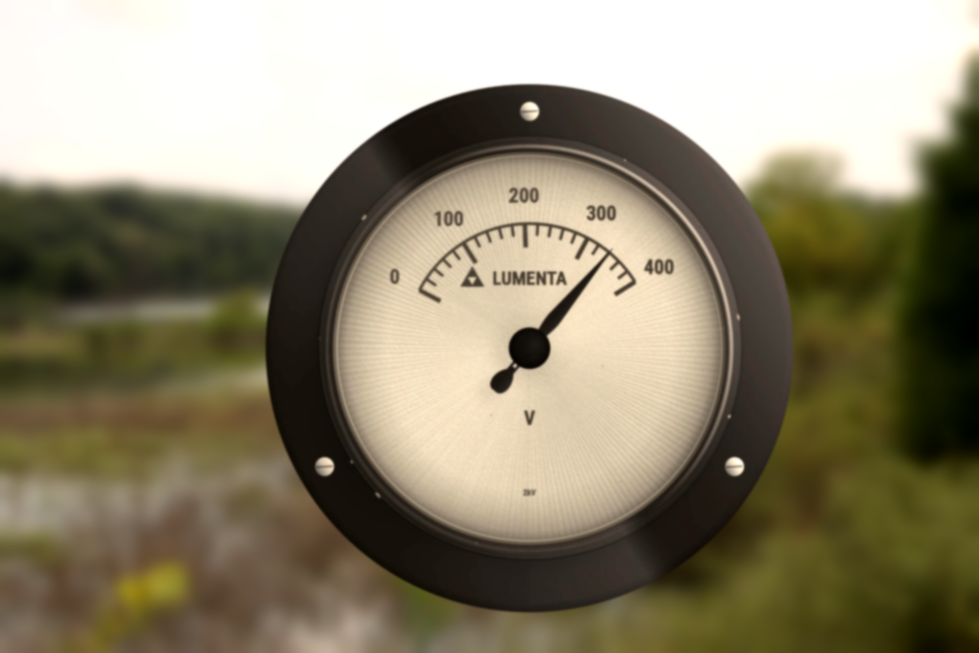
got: 340 V
